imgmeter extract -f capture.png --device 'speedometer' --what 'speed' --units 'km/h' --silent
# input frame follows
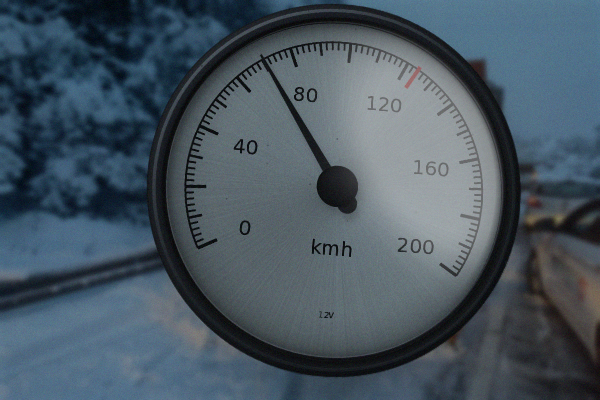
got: 70 km/h
